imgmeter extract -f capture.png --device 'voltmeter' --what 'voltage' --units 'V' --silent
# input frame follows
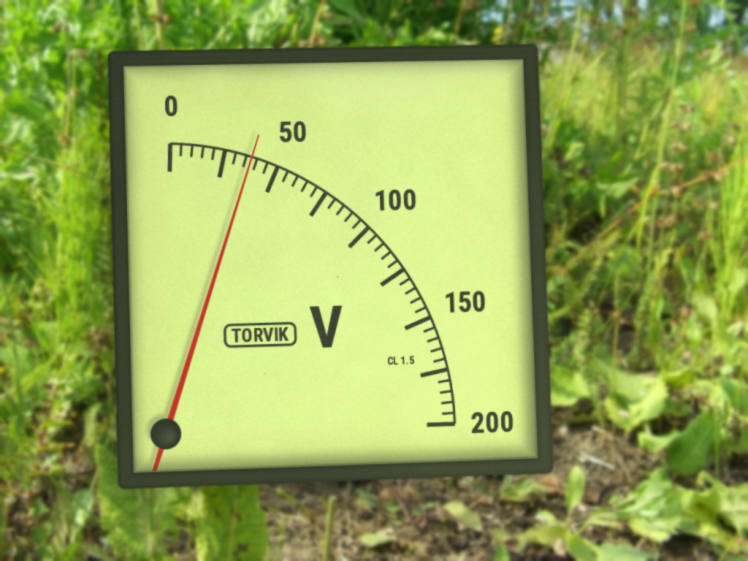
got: 37.5 V
